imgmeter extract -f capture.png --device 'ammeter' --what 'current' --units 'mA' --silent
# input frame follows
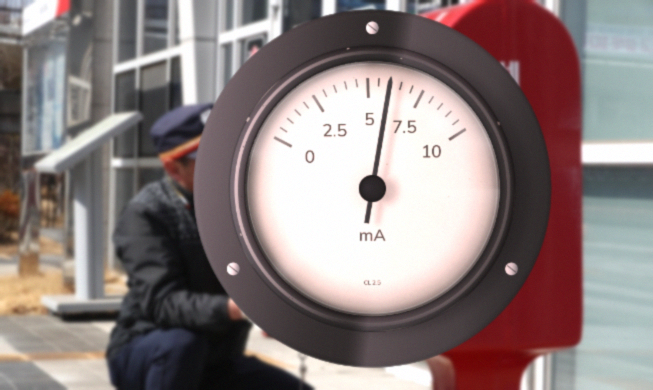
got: 6 mA
